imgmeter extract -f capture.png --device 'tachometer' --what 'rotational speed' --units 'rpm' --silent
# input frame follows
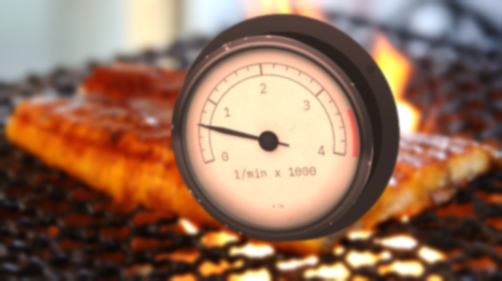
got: 600 rpm
